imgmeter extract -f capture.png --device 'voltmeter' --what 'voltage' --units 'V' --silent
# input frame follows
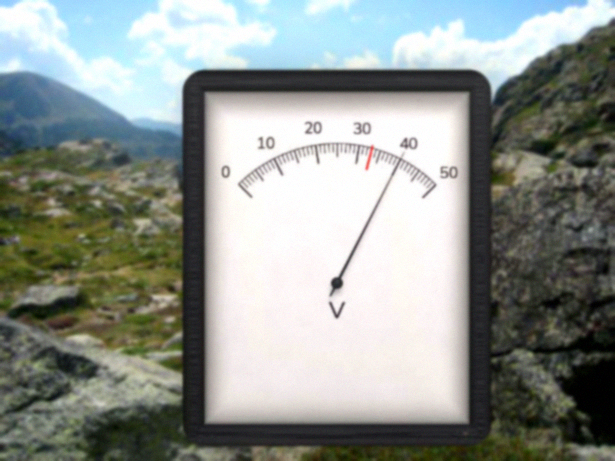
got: 40 V
